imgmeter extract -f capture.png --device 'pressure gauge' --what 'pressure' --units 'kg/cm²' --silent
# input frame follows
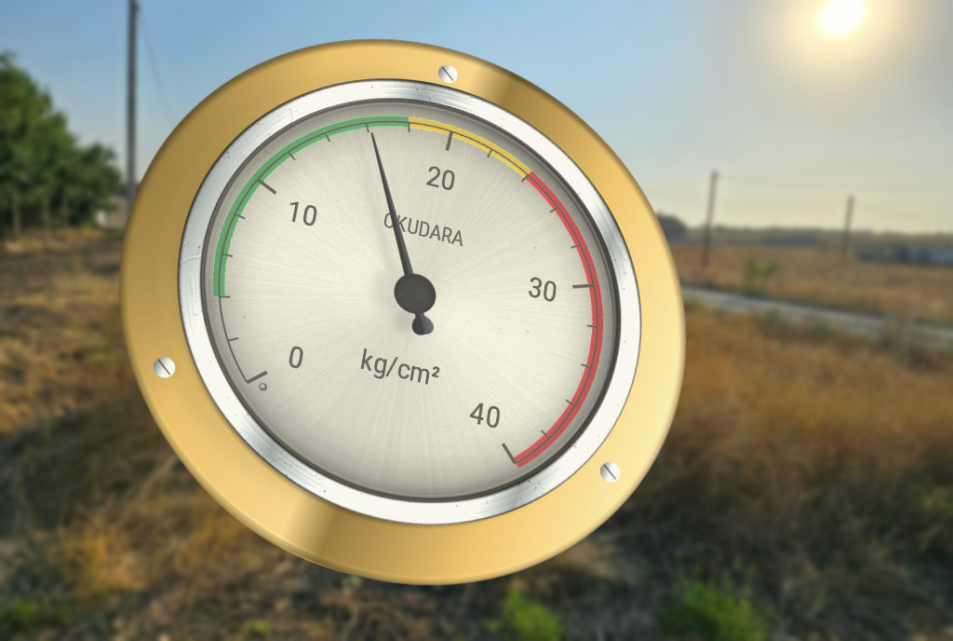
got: 16 kg/cm²
